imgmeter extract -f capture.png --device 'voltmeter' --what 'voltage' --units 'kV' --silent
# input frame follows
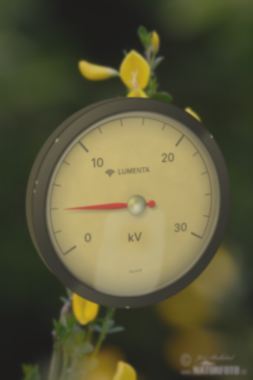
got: 4 kV
